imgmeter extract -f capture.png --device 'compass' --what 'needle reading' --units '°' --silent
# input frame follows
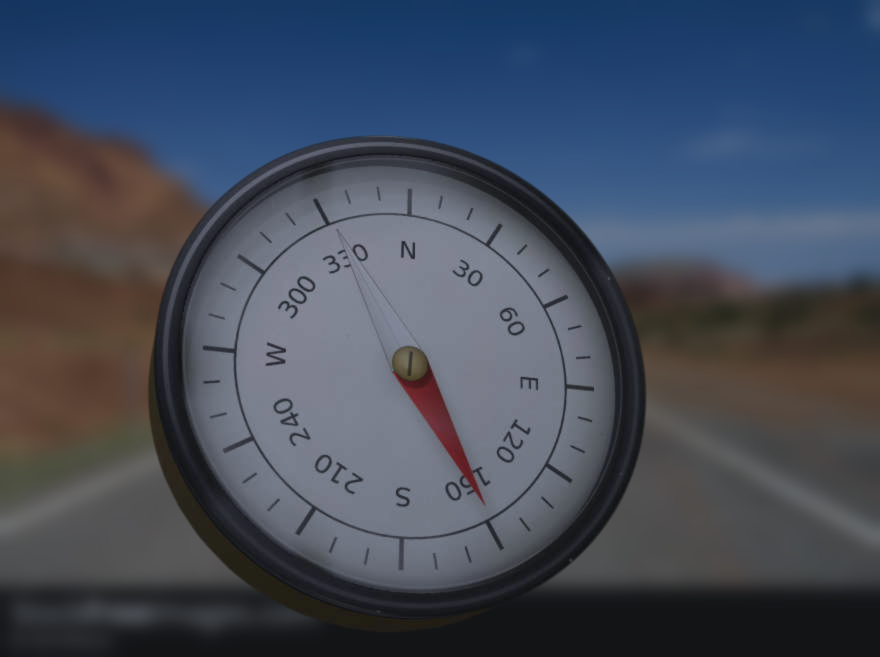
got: 150 °
